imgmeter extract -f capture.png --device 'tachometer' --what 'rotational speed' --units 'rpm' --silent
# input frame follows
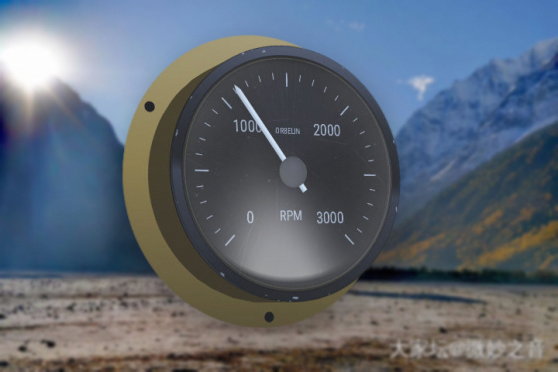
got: 1100 rpm
